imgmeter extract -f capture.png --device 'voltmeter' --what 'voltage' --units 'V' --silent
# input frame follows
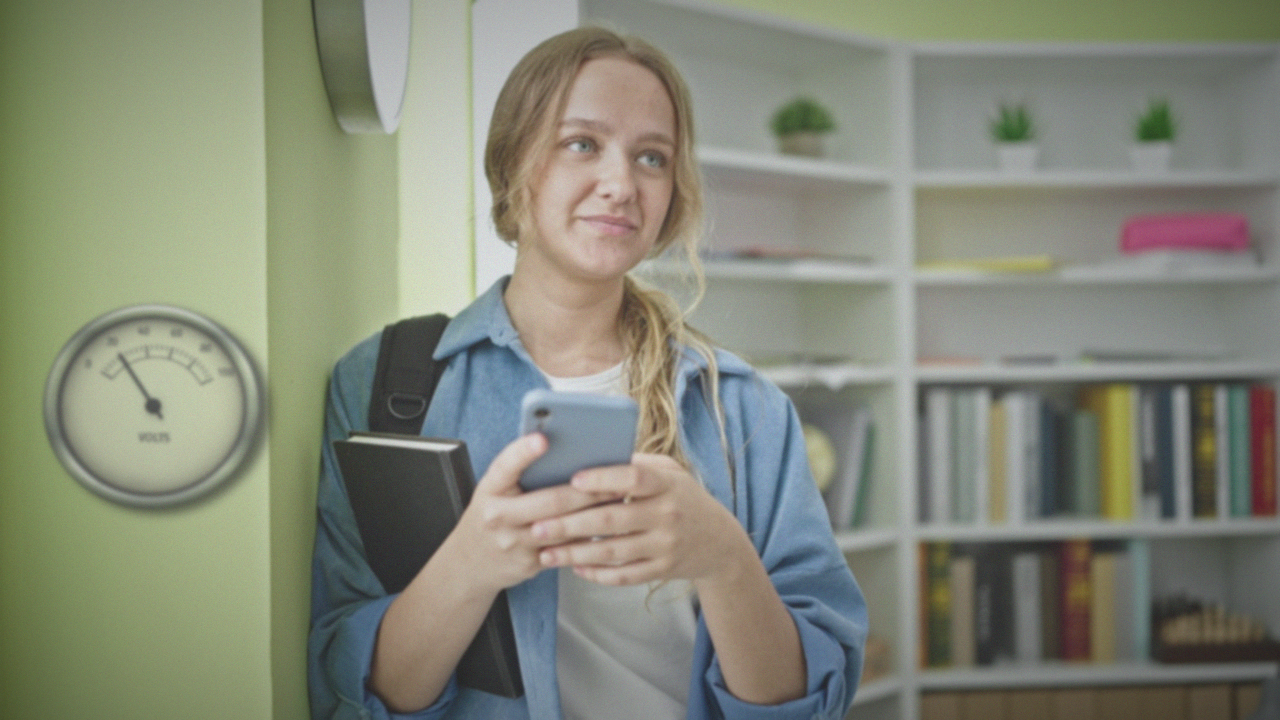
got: 20 V
